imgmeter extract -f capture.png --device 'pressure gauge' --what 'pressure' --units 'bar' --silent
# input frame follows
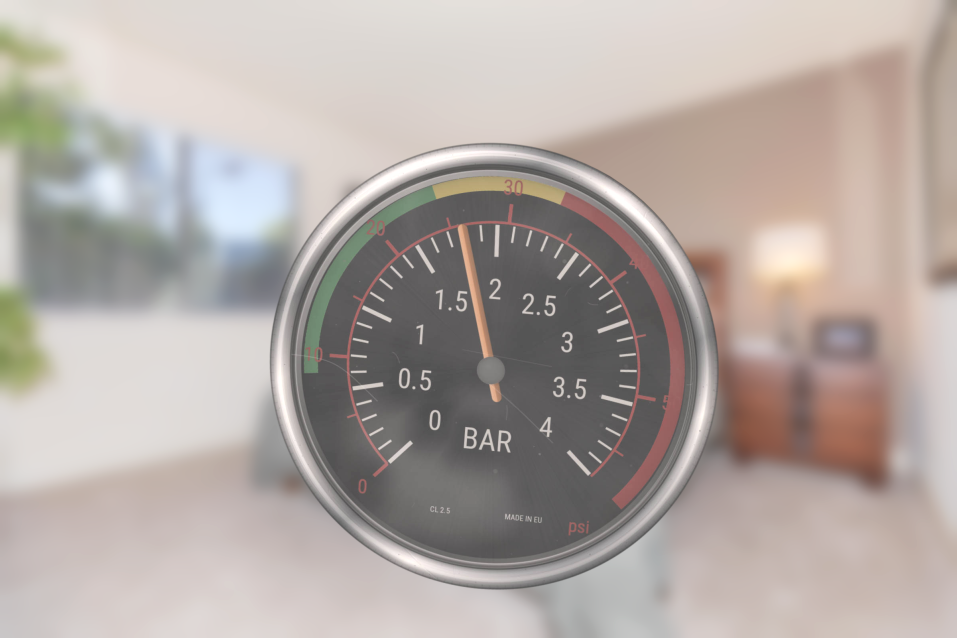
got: 1.8 bar
